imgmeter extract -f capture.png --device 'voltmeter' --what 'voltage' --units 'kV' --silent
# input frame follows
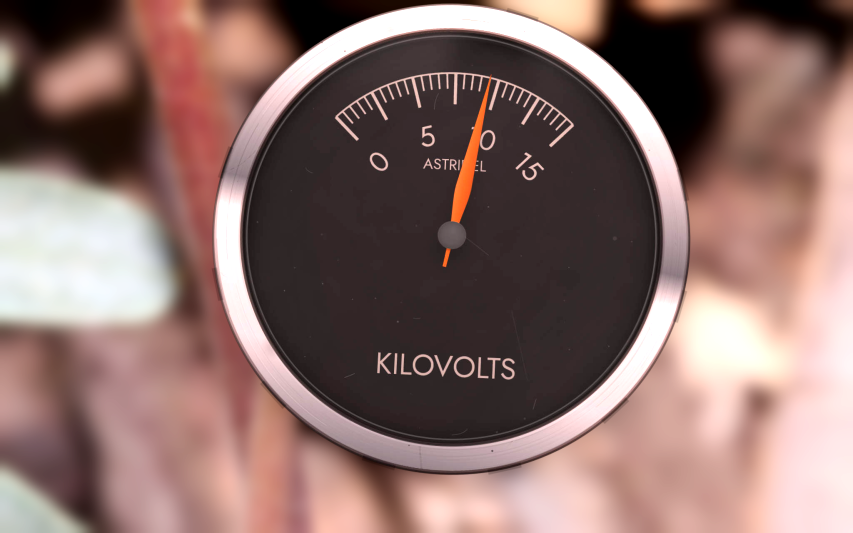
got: 9.5 kV
